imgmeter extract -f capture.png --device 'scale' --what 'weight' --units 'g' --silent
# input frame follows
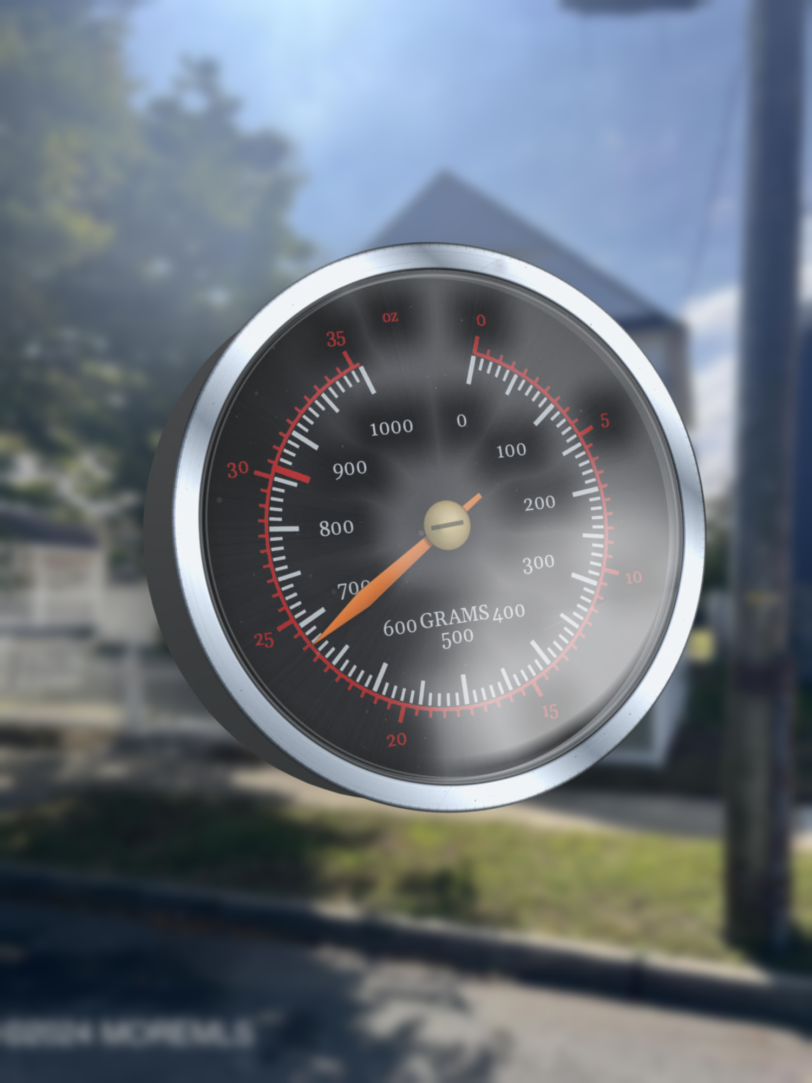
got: 680 g
